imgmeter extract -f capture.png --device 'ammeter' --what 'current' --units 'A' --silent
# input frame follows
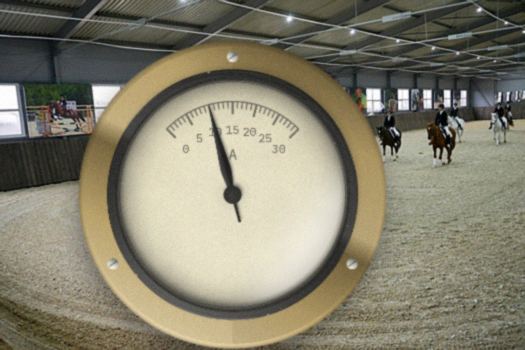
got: 10 A
